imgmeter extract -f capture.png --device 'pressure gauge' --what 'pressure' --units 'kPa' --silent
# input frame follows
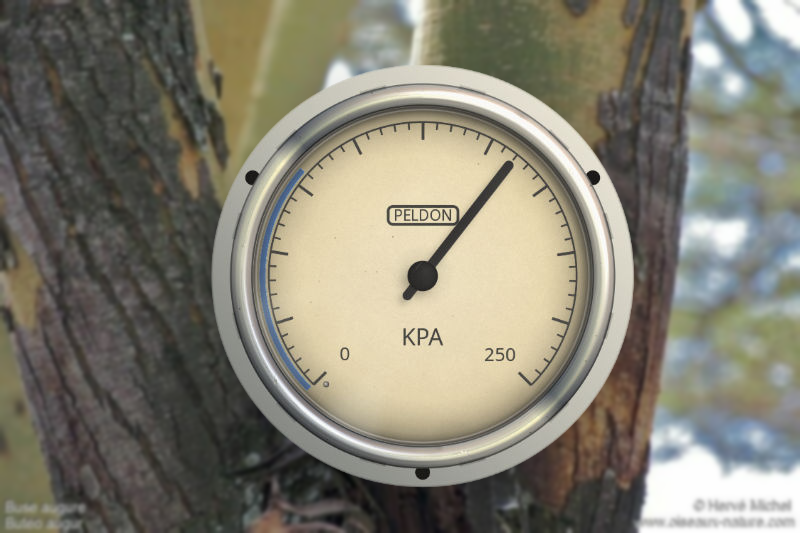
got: 160 kPa
